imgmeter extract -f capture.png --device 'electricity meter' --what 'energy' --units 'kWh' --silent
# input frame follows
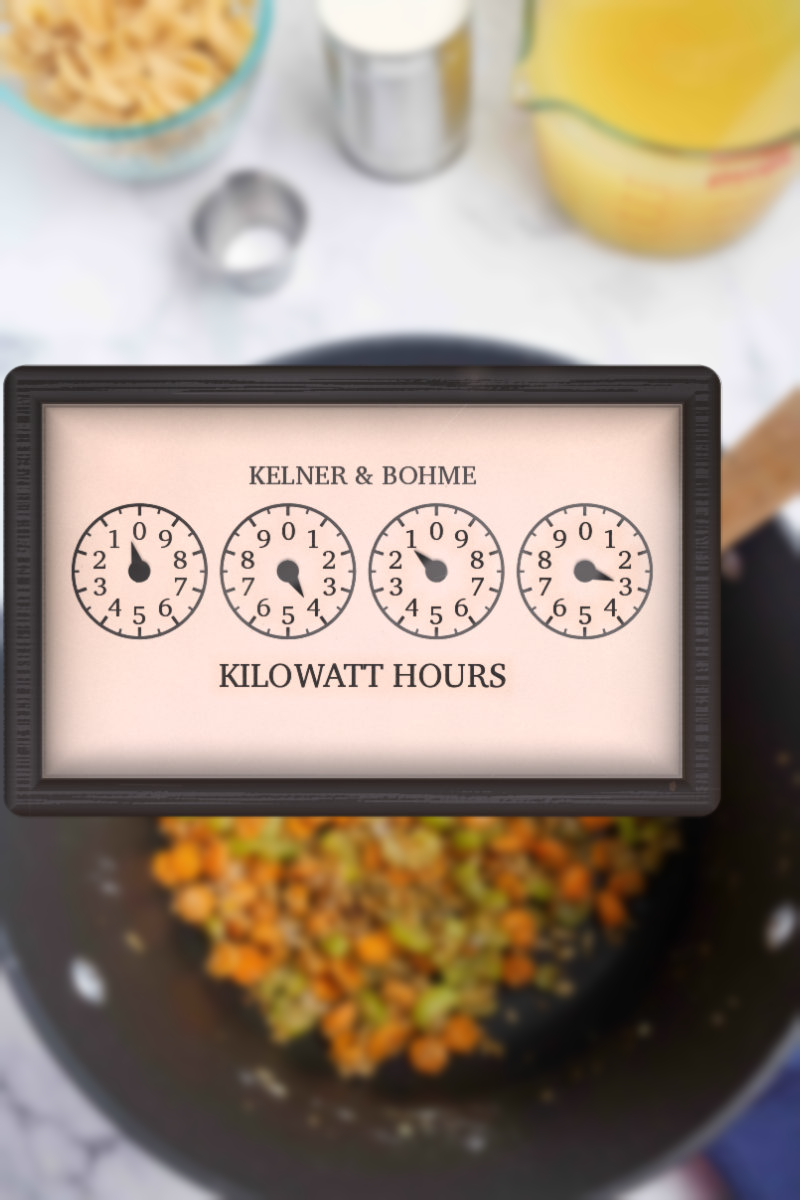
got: 413 kWh
